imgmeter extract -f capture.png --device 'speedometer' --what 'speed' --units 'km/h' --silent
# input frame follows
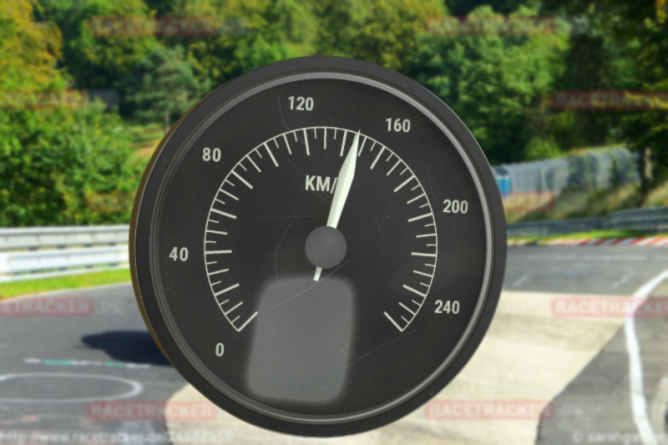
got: 145 km/h
